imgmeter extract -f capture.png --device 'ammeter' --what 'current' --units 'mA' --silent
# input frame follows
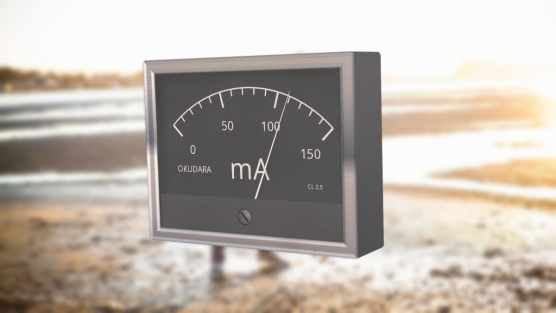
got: 110 mA
